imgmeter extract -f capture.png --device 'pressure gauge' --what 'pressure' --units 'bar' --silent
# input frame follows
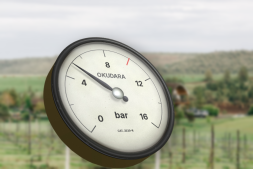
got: 5 bar
